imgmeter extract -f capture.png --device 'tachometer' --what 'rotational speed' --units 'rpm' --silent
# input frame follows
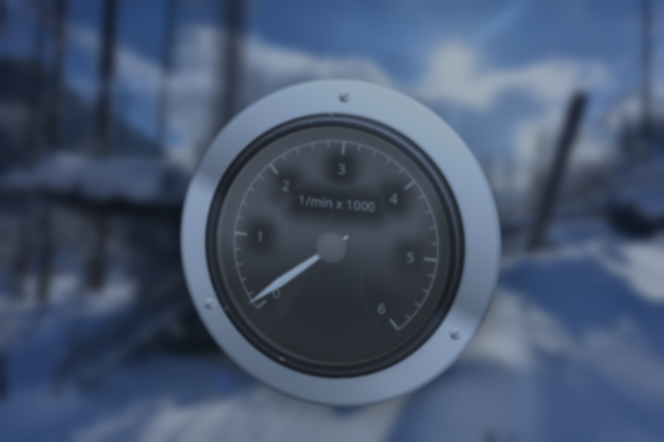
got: 100 rpm
